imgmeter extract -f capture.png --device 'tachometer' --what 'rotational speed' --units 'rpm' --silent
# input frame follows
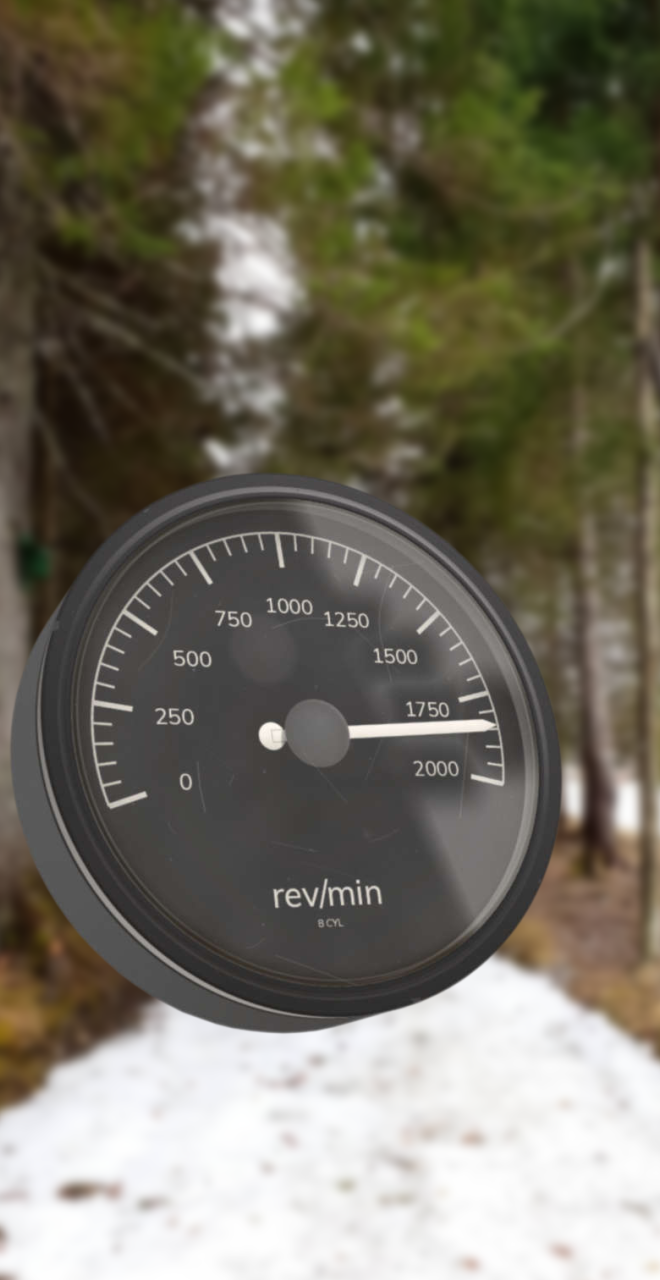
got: 1850 rpm
